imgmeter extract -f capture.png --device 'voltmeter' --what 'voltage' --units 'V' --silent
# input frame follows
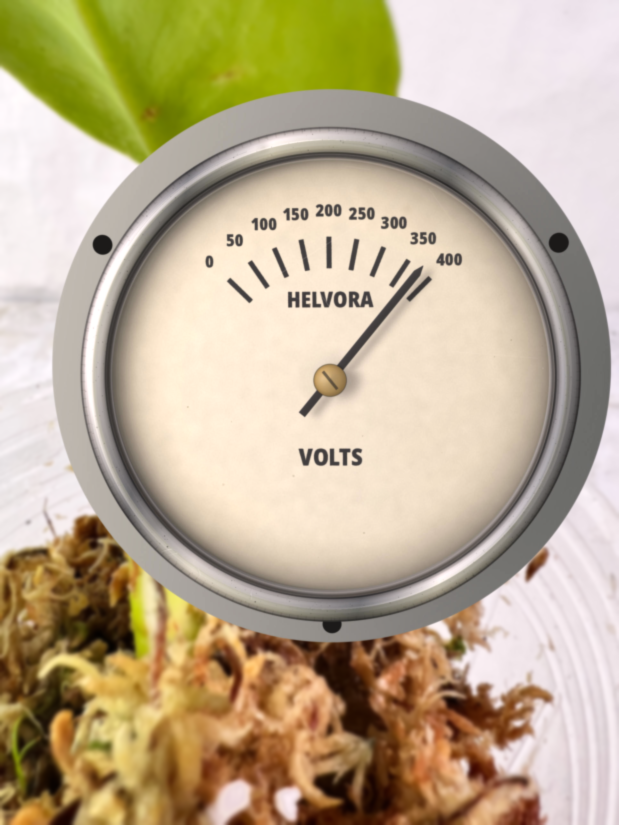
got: 375 V
